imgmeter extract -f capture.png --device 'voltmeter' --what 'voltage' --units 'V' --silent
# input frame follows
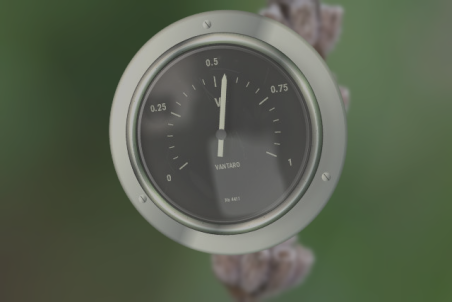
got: 0.55 V
